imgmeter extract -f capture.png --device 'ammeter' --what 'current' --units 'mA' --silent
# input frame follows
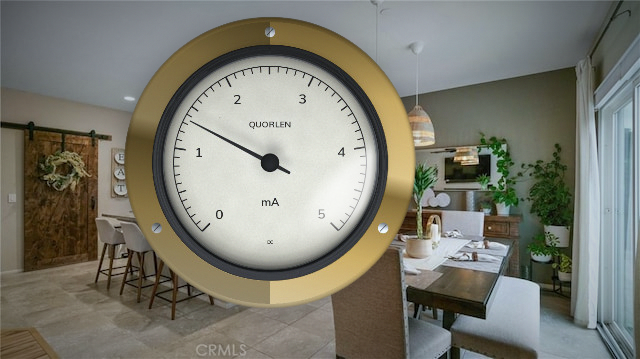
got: 1.35 mA
